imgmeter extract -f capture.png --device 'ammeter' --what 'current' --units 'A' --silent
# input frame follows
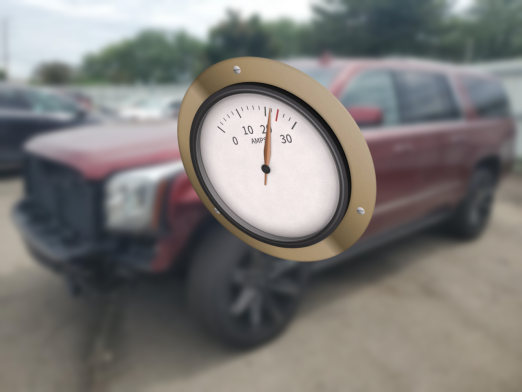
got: 22 A
